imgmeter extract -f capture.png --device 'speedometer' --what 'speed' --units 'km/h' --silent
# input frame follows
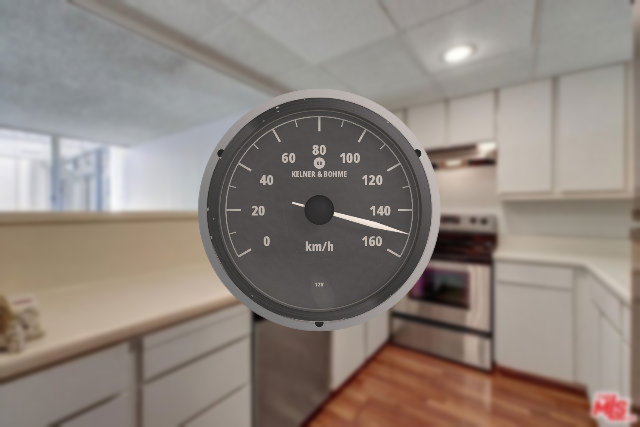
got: 150 km/h
